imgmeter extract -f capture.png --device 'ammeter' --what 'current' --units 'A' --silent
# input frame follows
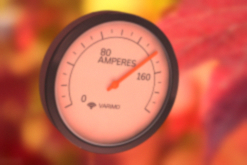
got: 140 A
